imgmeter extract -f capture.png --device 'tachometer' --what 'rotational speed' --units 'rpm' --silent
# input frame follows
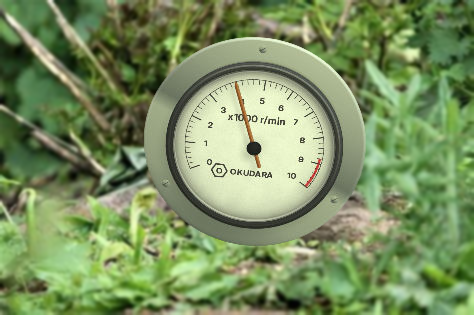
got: 4000 rpm
